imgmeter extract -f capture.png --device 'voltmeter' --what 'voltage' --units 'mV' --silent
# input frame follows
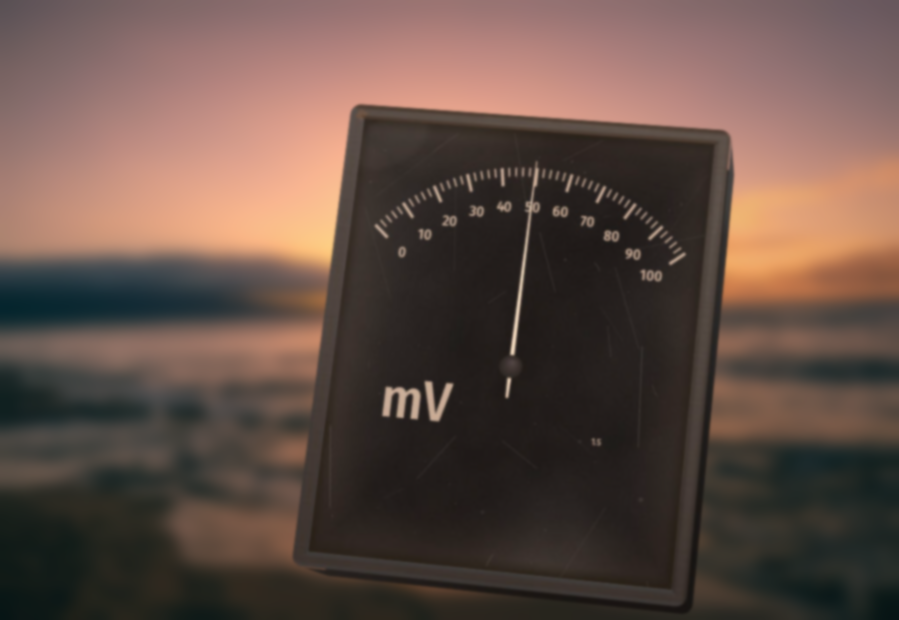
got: 50 mV
